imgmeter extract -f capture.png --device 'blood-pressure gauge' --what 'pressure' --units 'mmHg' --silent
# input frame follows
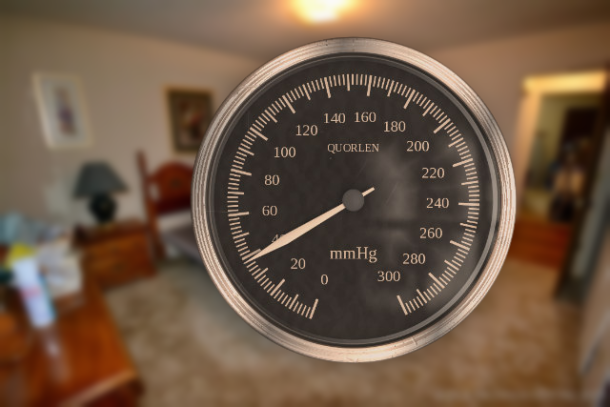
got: 38 mmHg
